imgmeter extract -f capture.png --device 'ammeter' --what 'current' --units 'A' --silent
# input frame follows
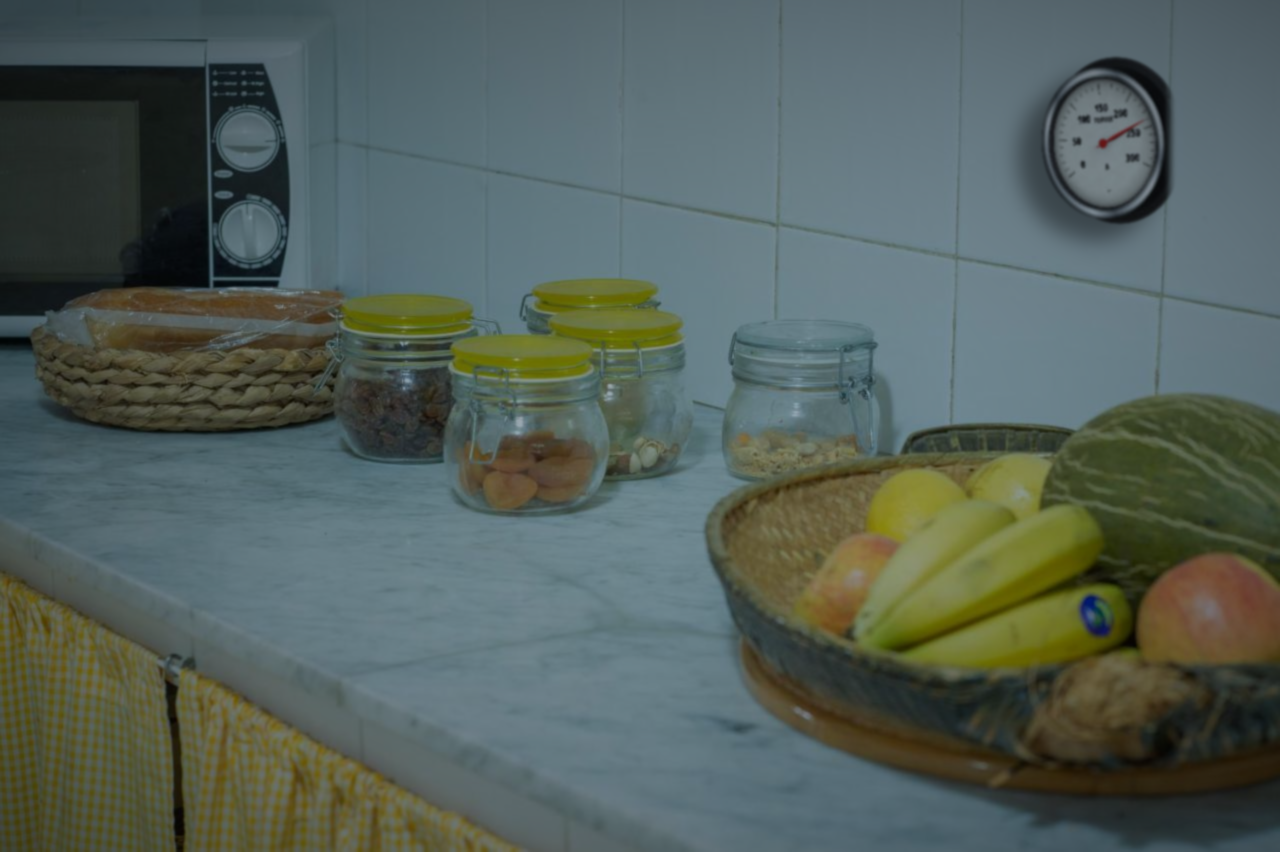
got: 240 A
